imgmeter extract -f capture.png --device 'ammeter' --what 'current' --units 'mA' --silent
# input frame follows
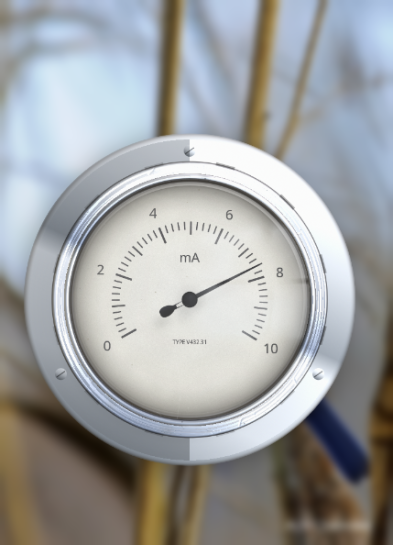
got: 7.6 mA
